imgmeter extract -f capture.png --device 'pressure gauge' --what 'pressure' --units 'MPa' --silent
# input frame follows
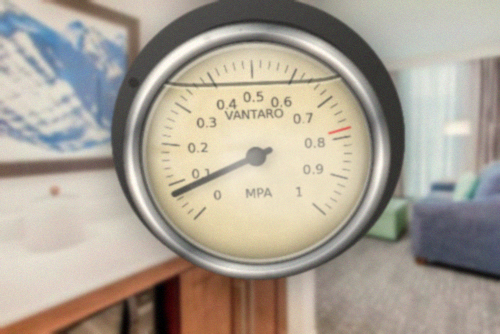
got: 0.08 MPa
